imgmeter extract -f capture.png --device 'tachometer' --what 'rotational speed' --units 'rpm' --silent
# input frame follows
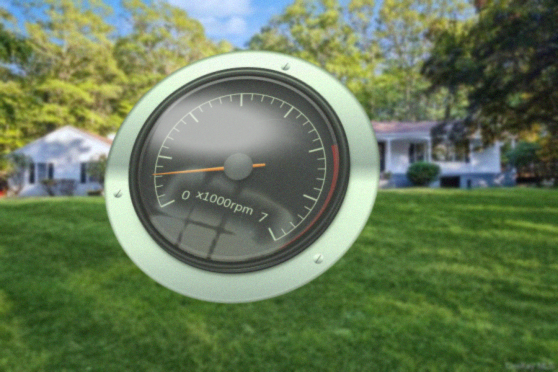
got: 600 rpm
